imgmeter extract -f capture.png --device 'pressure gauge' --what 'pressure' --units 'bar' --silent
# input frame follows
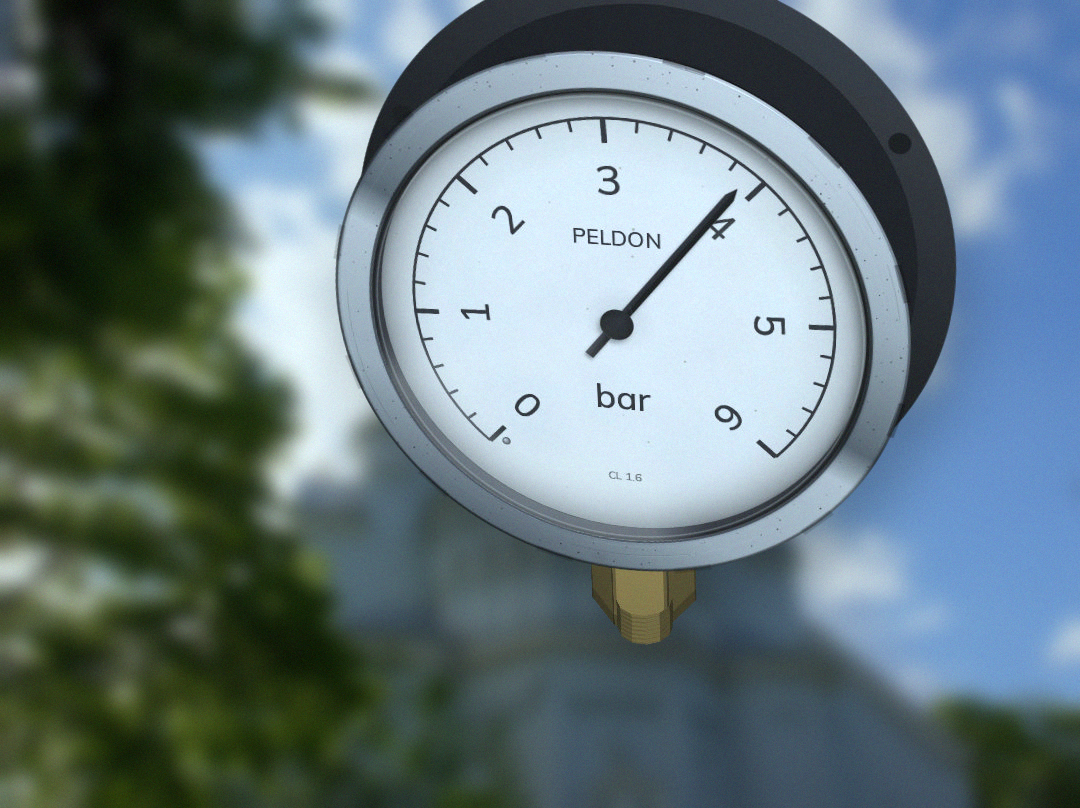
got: 3.9 bar
